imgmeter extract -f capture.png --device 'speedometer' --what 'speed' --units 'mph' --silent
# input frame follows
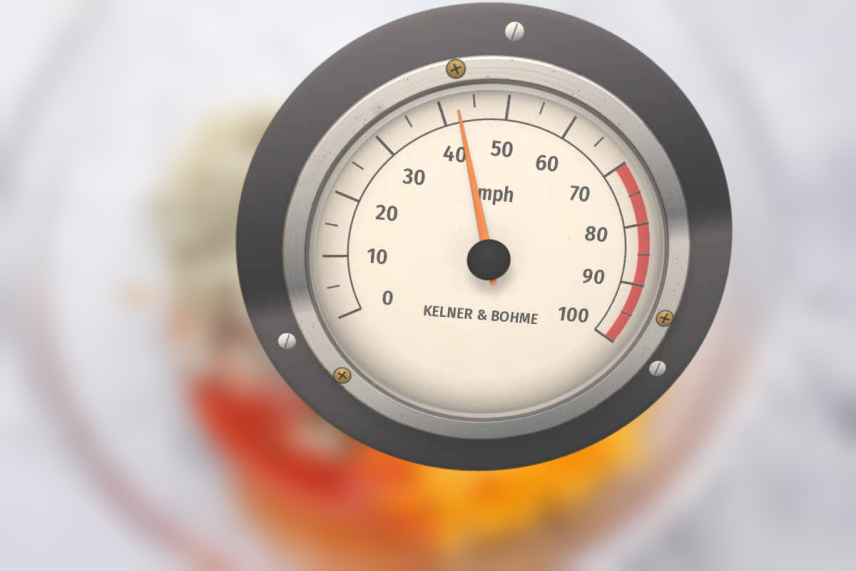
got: 42.5 mph
